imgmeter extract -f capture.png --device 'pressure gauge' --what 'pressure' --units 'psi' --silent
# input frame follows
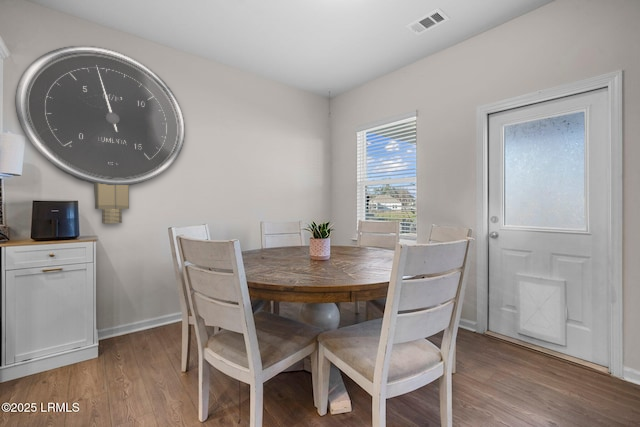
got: 6.5 psi
